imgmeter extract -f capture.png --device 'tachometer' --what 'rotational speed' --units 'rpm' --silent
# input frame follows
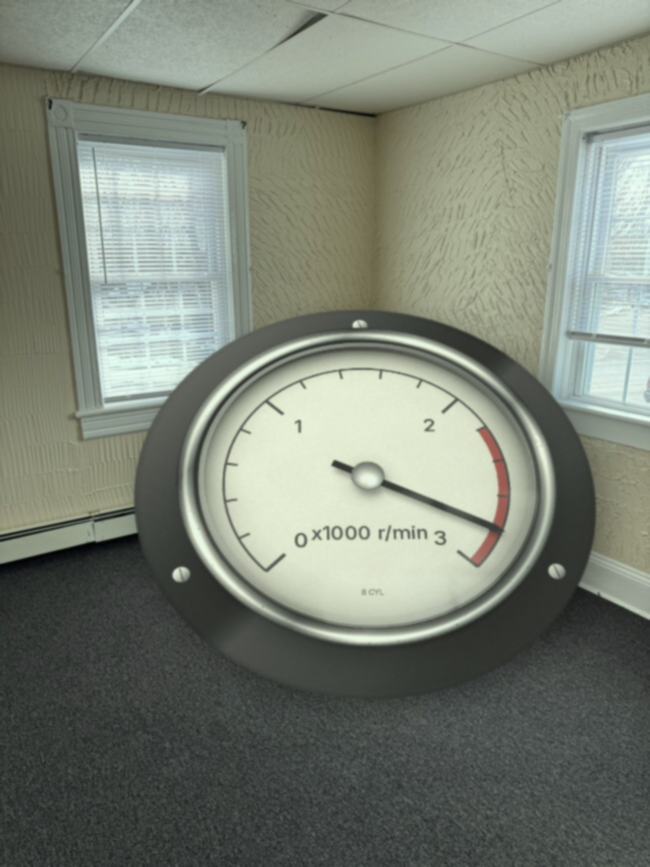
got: 2800 rpm
